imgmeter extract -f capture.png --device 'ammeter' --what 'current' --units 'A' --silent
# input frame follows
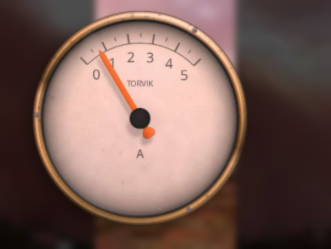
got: 0.75 A
